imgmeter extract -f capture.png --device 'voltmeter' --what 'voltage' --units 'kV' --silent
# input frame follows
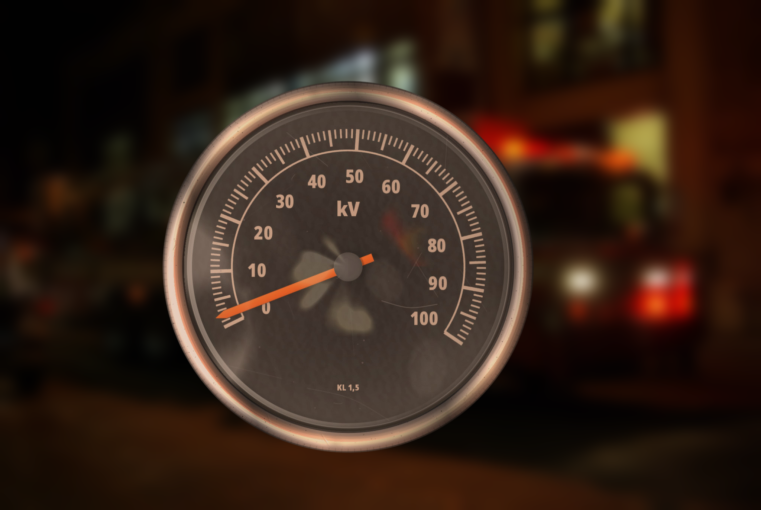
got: 2 kV
